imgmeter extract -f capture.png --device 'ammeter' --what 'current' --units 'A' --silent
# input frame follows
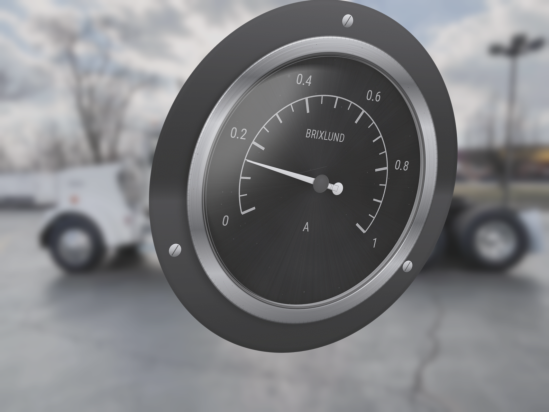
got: 0.15 A
